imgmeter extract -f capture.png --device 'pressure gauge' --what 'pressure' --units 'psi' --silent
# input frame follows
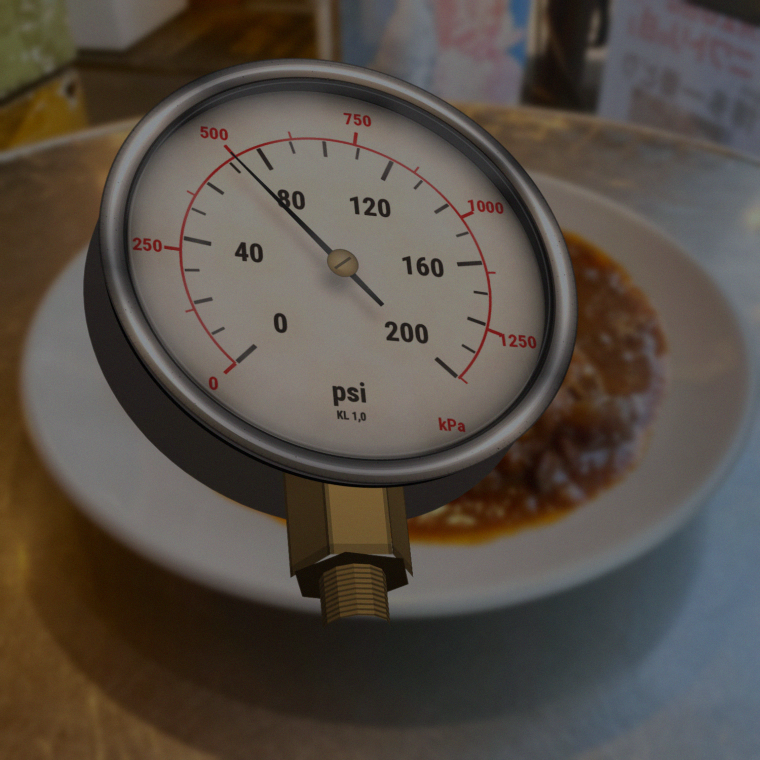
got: 70 psi
